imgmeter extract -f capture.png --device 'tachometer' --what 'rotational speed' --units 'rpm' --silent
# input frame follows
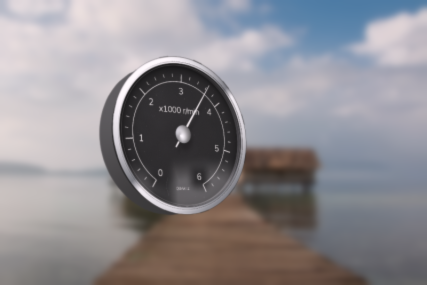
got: 3600 rpm
